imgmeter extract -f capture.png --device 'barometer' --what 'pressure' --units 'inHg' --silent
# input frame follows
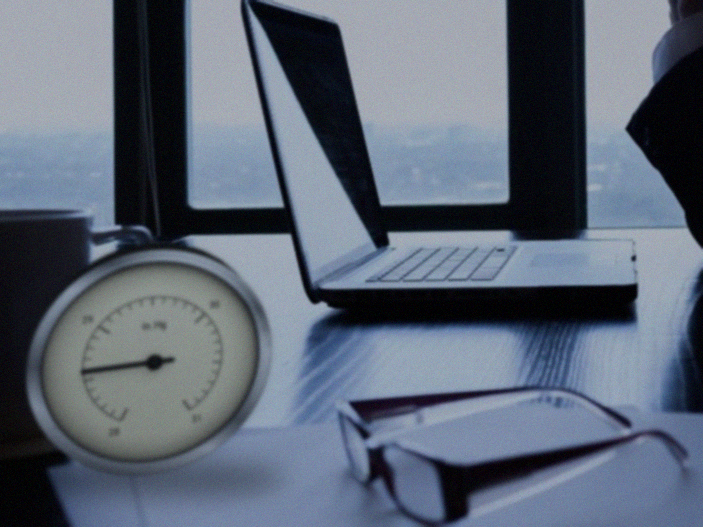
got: 28.6 inHg
